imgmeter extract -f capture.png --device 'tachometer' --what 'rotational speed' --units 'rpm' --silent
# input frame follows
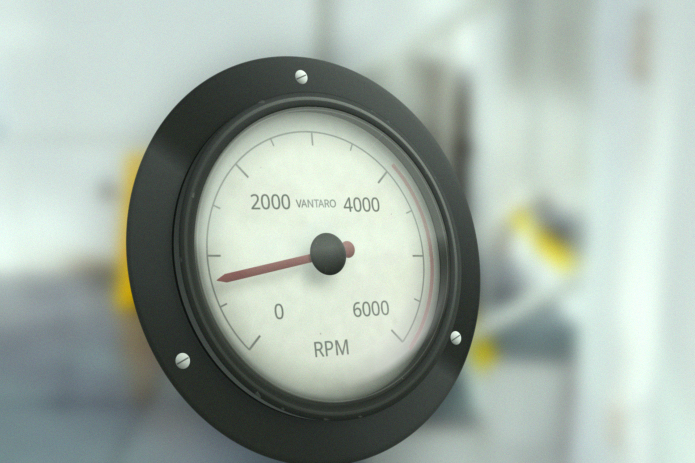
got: 750 rpm
